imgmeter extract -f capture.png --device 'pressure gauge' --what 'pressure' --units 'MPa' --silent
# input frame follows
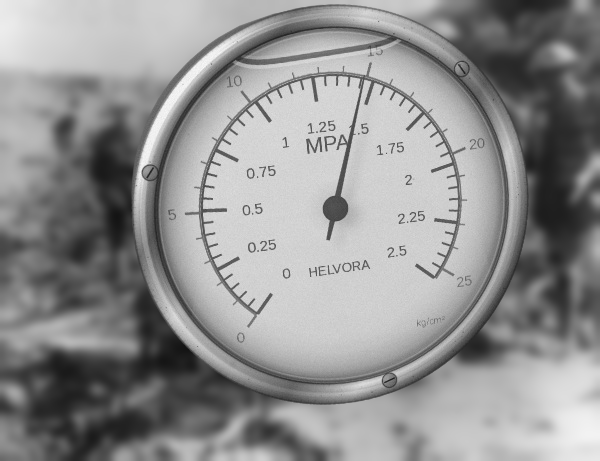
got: 1.45 MPa
